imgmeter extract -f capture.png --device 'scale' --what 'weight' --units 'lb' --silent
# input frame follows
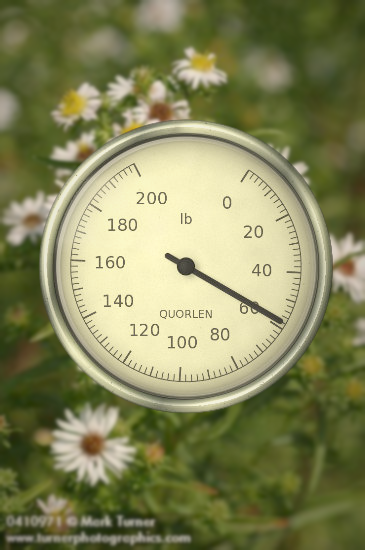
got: 58 lb
